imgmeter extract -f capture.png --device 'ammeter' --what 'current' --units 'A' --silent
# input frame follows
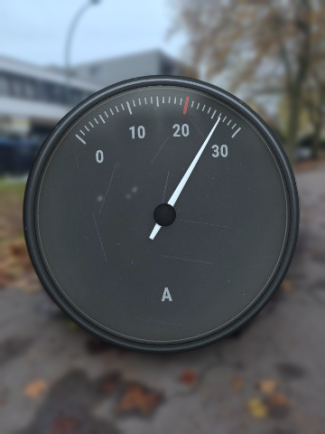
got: 26 A
